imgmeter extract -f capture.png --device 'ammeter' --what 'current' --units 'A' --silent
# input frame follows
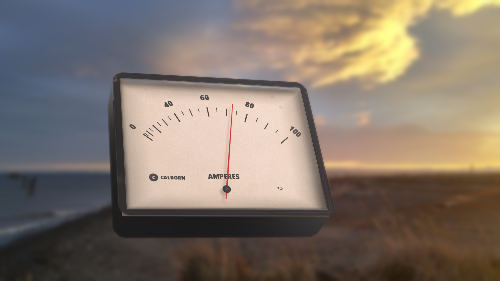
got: 72.5 A
